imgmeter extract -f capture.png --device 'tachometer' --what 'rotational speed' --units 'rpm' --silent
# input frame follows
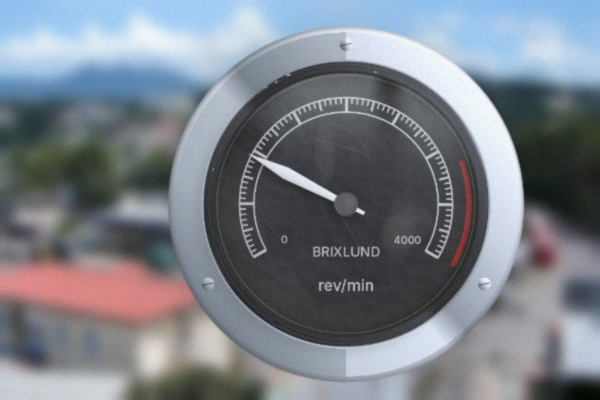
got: 950 rpm
